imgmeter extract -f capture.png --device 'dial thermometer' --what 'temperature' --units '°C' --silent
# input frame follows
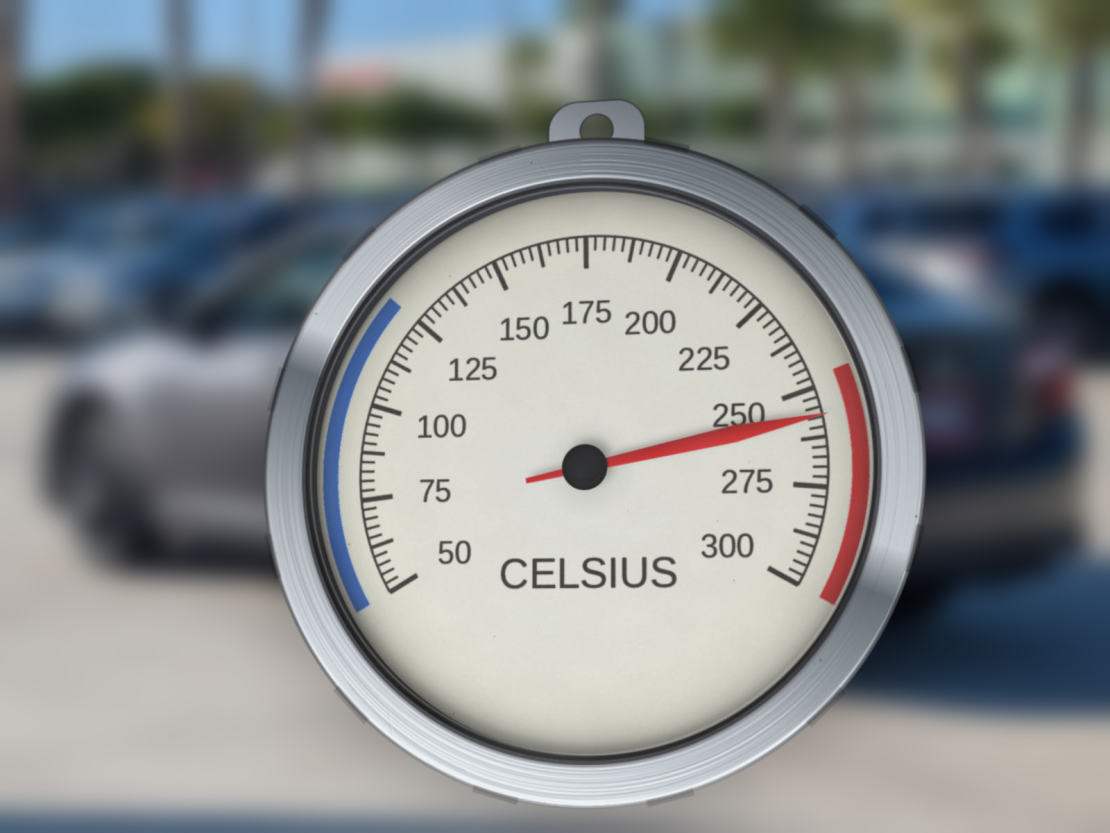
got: 257.5 °C
